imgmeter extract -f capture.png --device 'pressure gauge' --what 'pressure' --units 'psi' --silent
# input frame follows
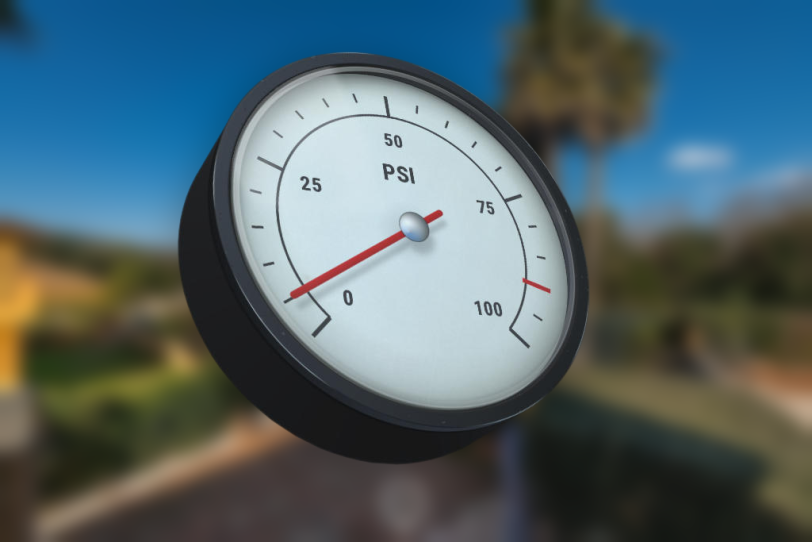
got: 5 psi
